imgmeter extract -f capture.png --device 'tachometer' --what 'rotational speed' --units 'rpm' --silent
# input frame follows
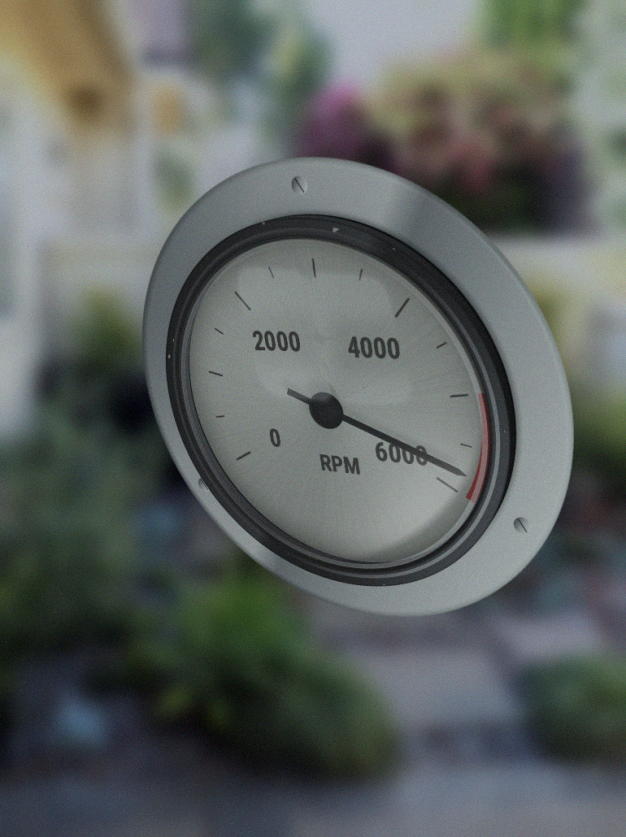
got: 5750 rpm
